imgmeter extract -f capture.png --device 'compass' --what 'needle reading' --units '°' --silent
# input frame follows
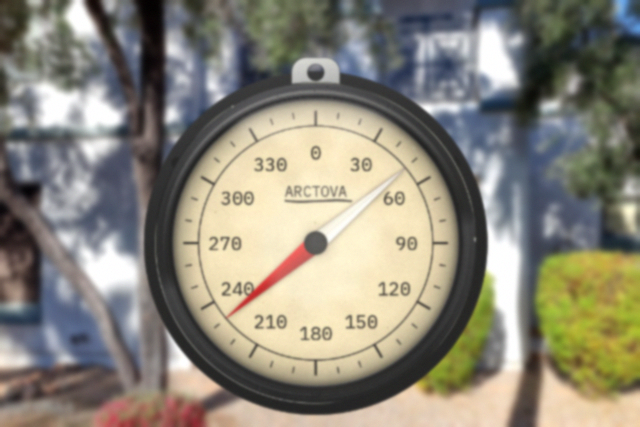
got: 230 °
